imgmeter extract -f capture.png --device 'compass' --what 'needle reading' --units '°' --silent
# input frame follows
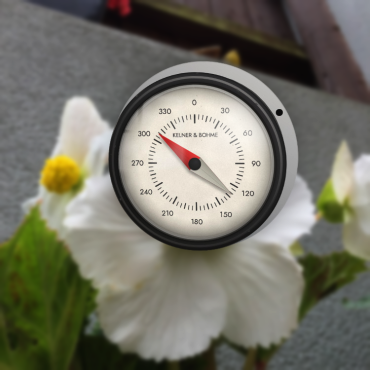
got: 310 °
